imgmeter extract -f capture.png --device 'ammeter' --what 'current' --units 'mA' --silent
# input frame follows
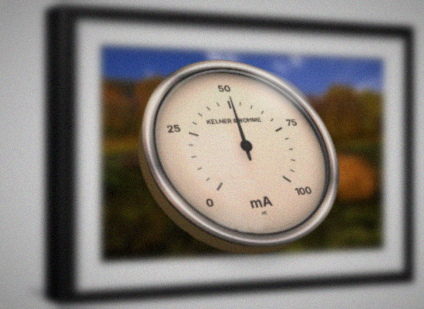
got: 50 mA
